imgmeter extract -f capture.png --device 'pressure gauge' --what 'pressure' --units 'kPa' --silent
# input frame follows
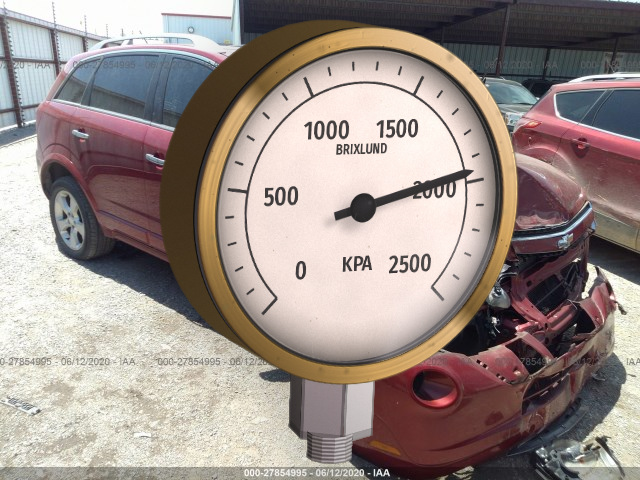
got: 1950 kPa
